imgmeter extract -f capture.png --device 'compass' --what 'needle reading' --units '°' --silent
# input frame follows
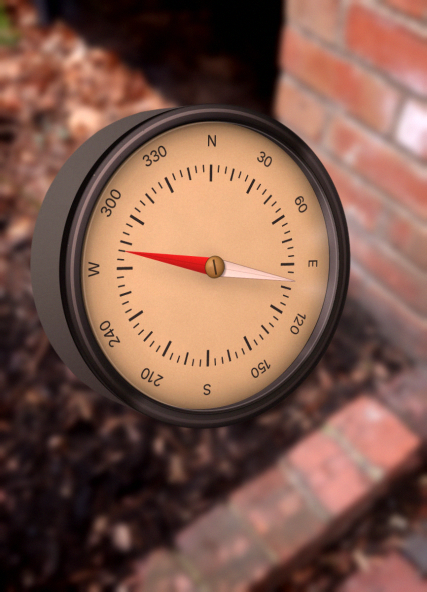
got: 280 °
